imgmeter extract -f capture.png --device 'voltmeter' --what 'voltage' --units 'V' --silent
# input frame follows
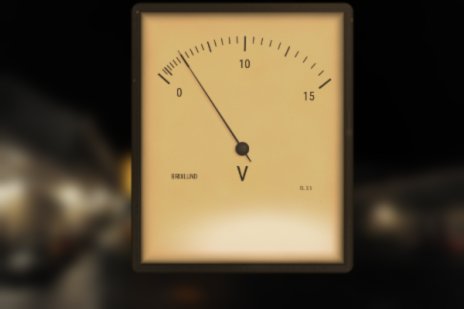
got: 5 V
